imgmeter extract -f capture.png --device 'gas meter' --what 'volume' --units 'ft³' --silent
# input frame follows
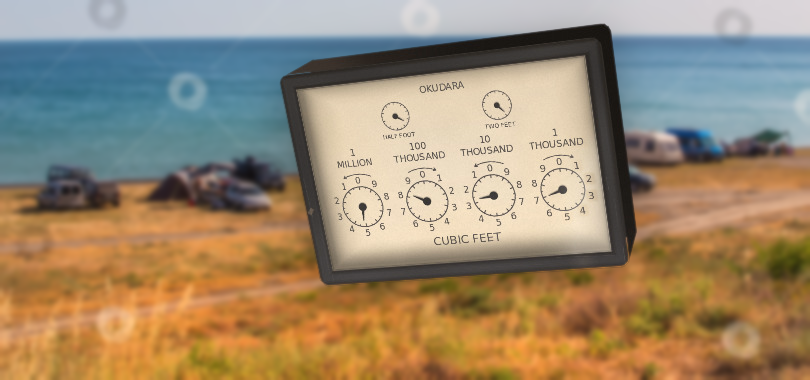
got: 482700 ft³
